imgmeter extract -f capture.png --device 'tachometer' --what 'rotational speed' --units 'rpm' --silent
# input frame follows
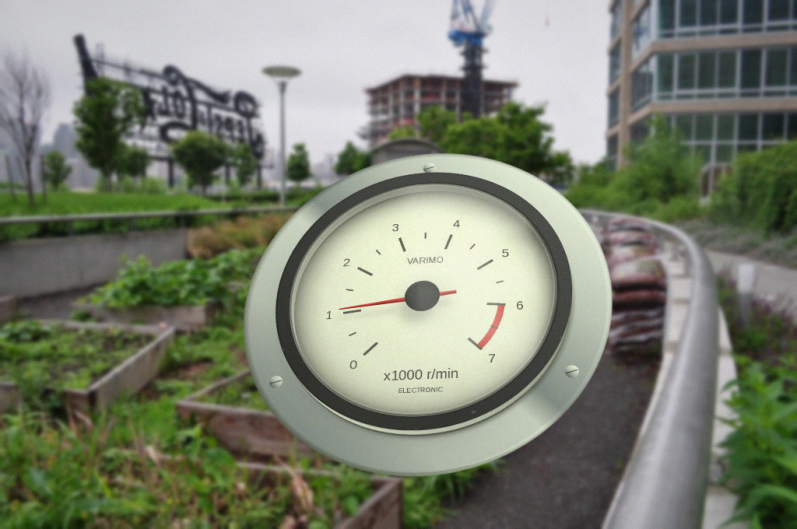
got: 1000 rpm
